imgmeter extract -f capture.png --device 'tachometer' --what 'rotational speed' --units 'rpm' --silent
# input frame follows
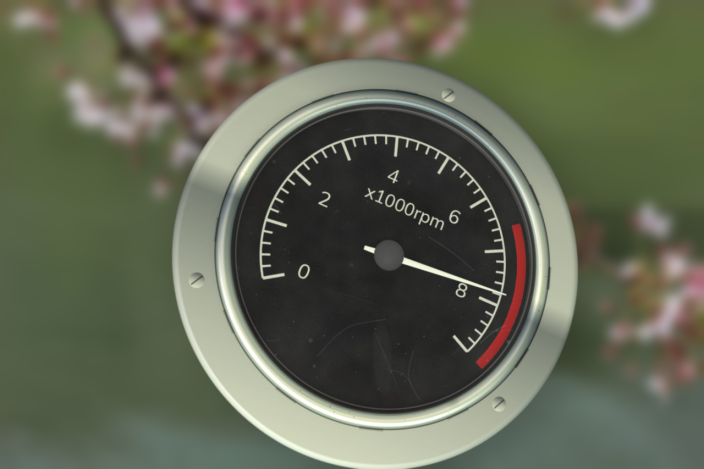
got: 7800 rpm
